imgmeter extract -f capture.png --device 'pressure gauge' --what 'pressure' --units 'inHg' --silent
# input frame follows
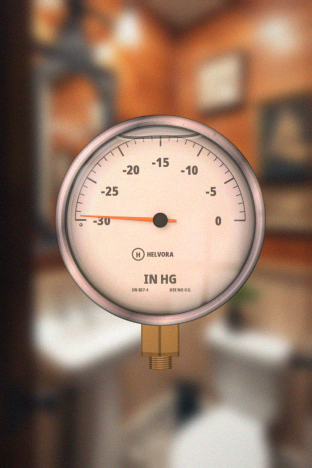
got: -29.5 inHg
